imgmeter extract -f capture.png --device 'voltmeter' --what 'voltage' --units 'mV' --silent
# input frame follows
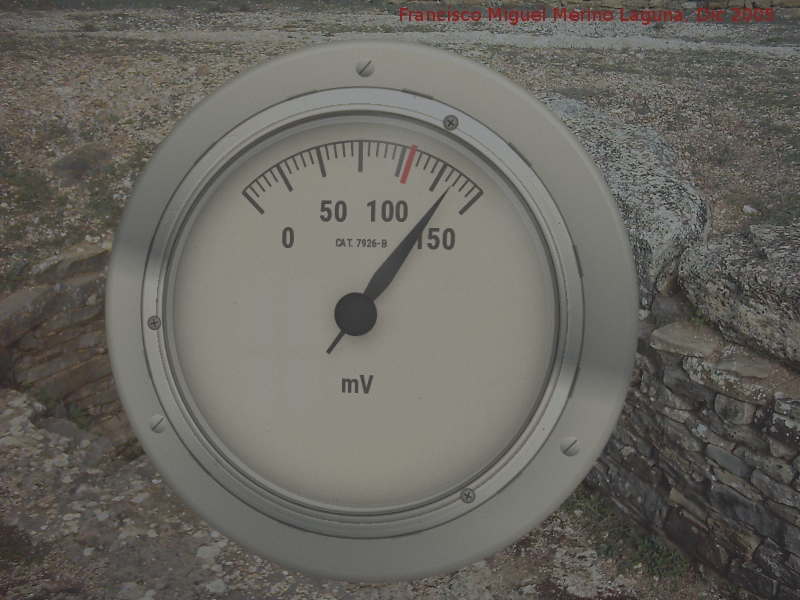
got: 135 mV
